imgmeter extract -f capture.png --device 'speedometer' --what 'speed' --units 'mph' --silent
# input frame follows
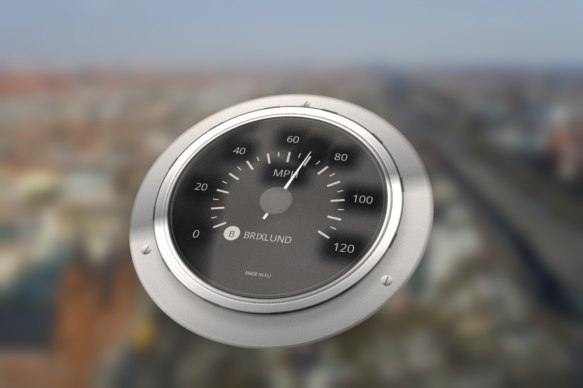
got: 70 mph
